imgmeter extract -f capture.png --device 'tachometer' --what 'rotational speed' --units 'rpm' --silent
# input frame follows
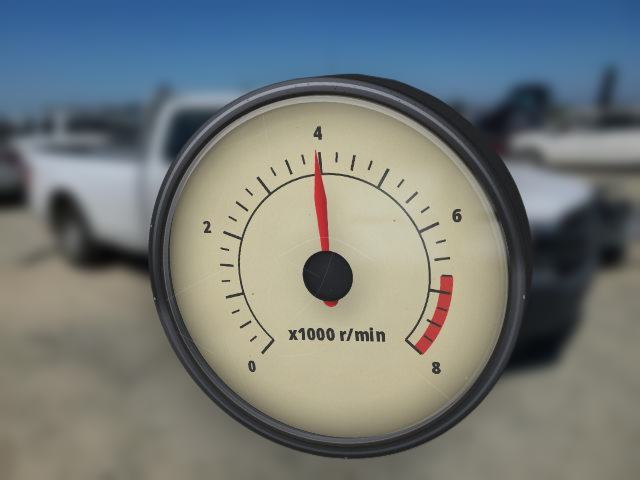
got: 4000 rpm
